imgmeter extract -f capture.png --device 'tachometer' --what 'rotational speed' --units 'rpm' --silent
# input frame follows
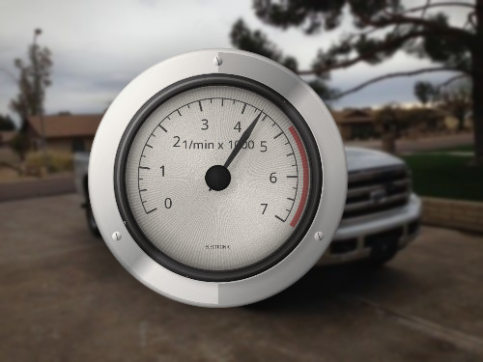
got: 4375 rpm
